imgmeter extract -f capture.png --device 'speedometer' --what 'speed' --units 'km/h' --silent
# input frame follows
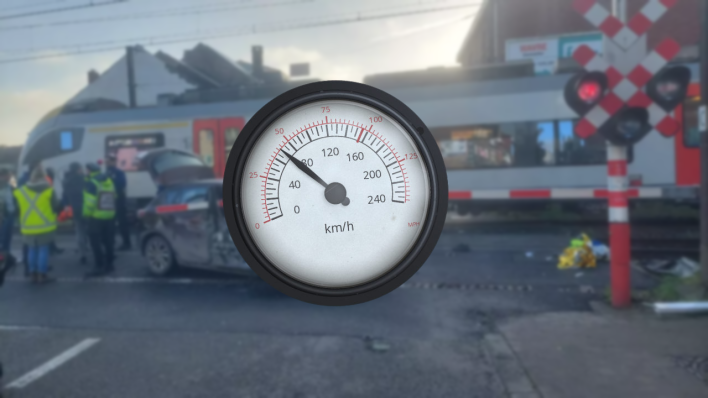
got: 70 km/h
